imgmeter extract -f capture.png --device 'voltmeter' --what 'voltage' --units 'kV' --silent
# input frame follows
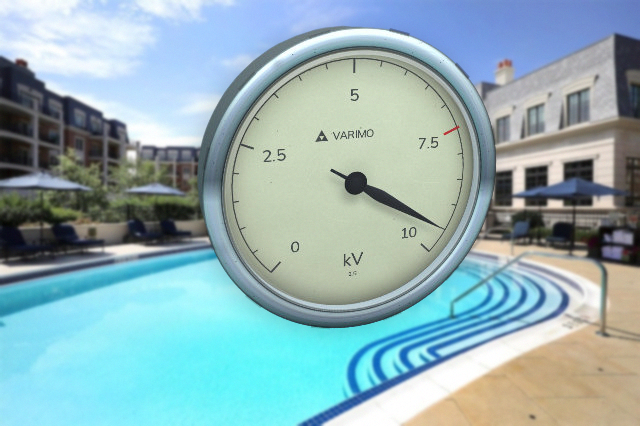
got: 9.5 kV
